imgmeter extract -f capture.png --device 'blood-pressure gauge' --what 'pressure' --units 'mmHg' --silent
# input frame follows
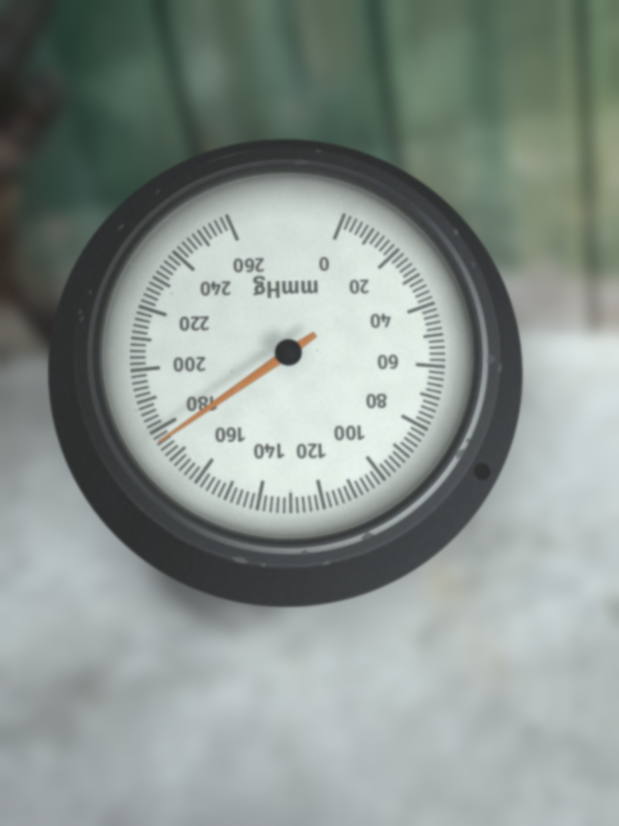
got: 176 mmHg
